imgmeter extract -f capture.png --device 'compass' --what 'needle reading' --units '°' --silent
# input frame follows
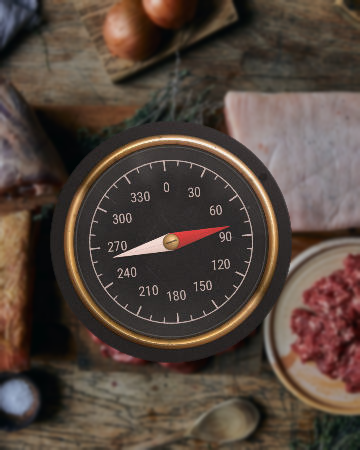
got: 80 °
